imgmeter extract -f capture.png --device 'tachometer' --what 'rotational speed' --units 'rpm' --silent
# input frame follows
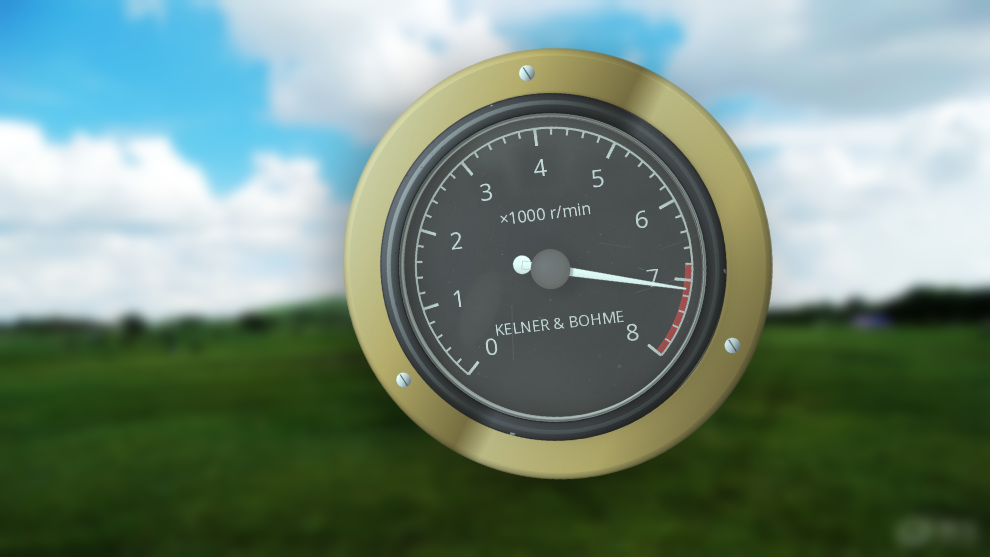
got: 7100 rpm
